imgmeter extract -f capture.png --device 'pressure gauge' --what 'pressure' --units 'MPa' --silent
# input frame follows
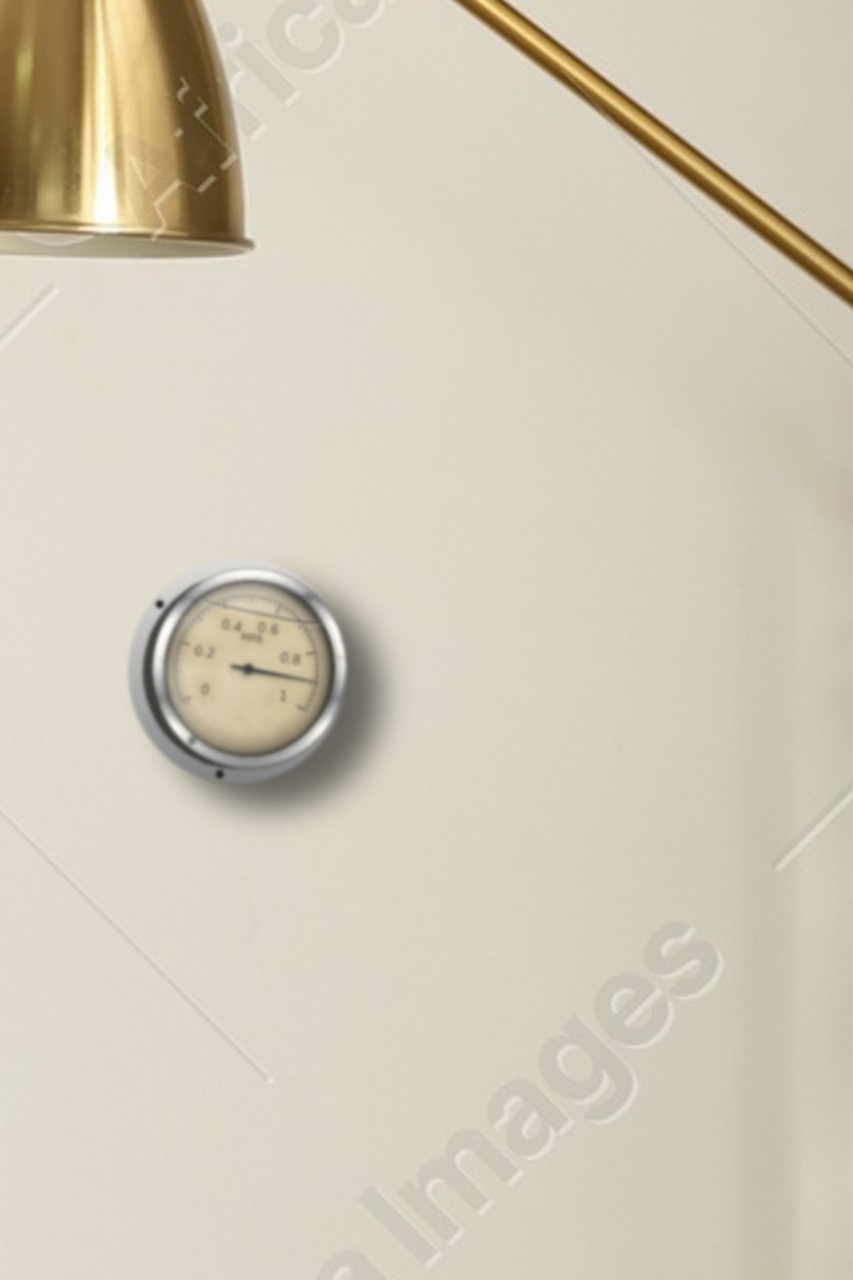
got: 0.9 MPa
